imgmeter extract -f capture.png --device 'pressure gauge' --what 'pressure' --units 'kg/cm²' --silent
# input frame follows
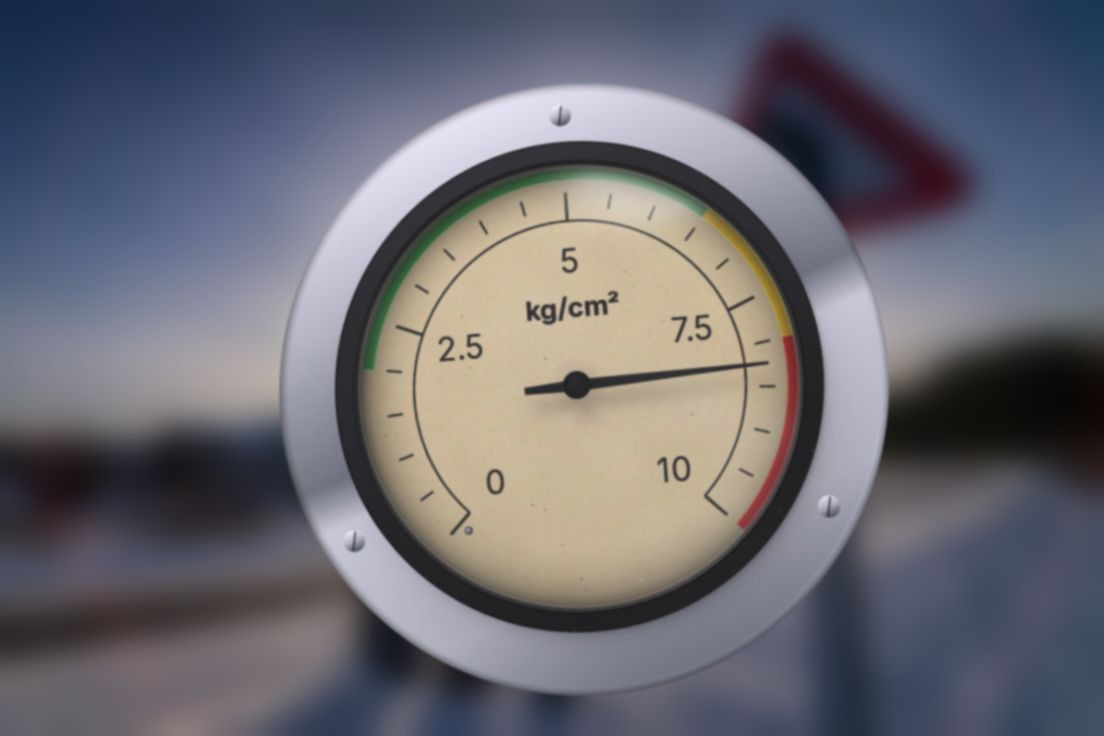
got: 8.25 kg/cm²
